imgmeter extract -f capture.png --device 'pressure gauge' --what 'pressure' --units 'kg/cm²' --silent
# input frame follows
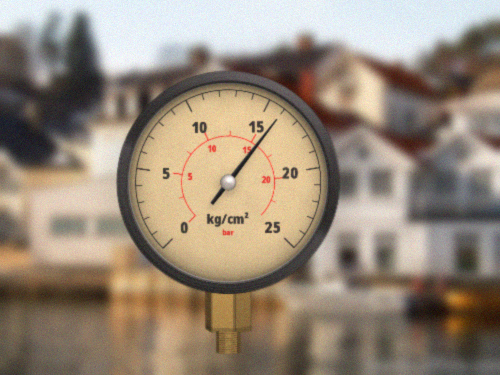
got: 16 kg/cm²
